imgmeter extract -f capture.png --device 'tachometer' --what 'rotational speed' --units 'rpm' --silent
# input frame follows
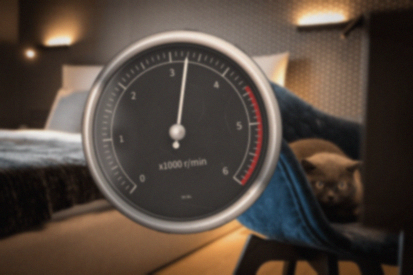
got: 3300 rpm
